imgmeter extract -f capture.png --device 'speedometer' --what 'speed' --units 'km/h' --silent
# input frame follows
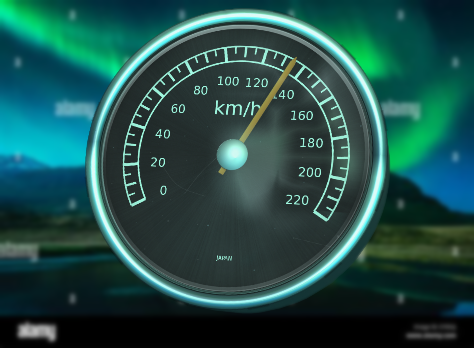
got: 135 km/h
